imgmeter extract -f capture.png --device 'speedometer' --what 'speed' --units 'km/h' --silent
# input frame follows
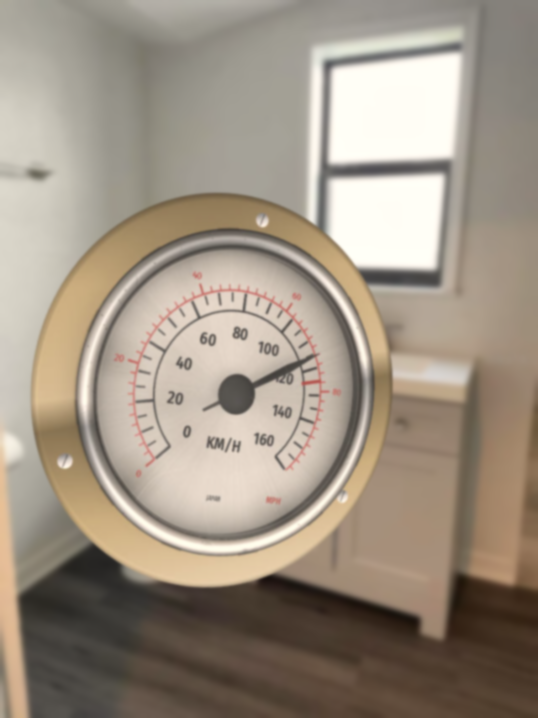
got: 115 km/h
